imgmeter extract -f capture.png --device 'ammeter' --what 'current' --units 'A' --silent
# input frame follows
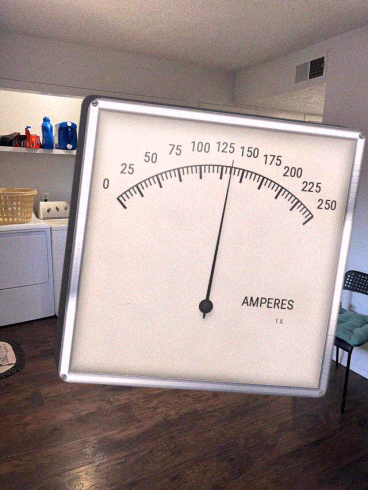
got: 135 A
